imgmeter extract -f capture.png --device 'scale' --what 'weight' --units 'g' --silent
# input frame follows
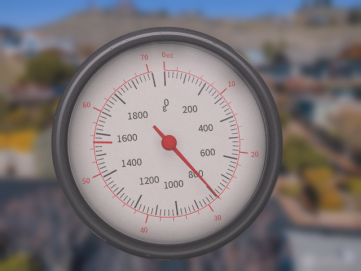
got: 800 g
